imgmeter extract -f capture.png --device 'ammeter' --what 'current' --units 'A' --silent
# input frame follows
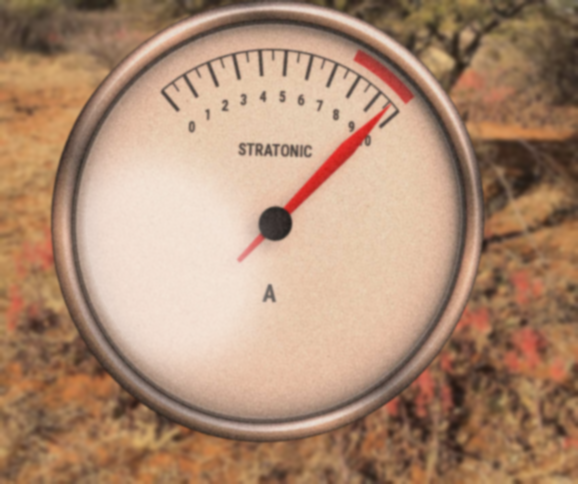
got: 9.5 A
